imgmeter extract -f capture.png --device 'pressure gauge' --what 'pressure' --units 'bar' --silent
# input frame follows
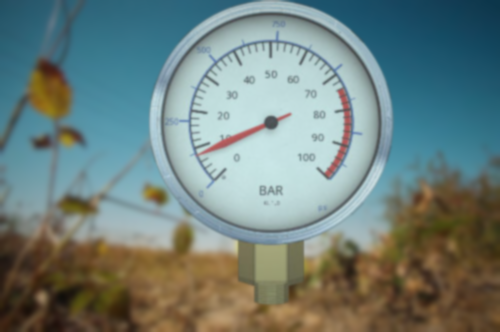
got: 8 bar
